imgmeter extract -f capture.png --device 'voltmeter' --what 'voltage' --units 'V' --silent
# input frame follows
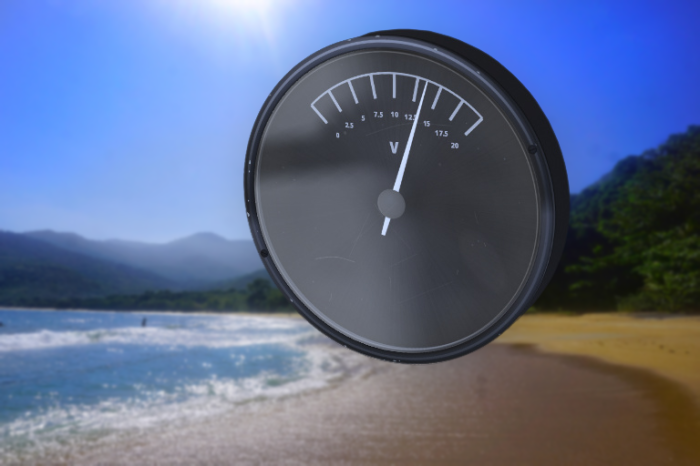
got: 13.75 V
